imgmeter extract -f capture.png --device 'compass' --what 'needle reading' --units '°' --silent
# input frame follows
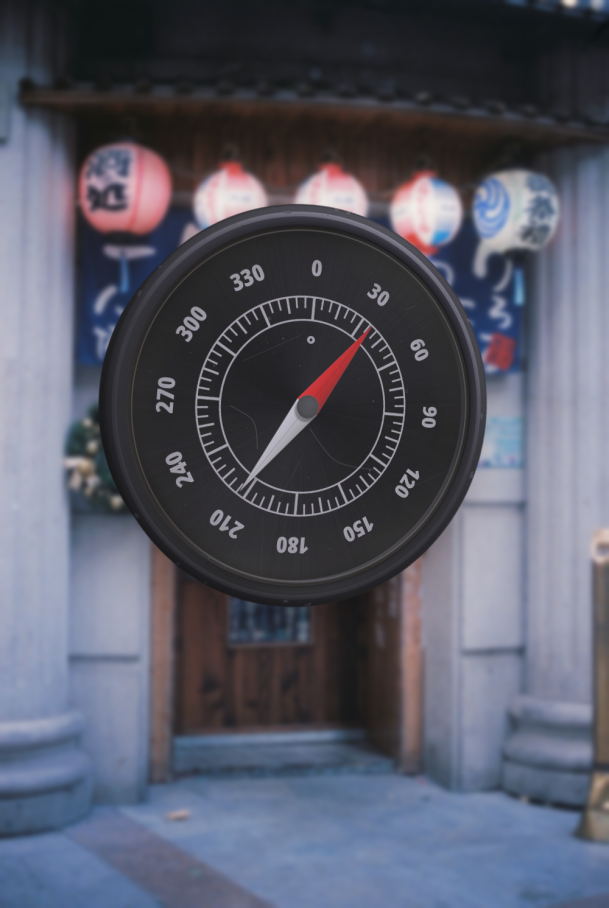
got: 35 °
